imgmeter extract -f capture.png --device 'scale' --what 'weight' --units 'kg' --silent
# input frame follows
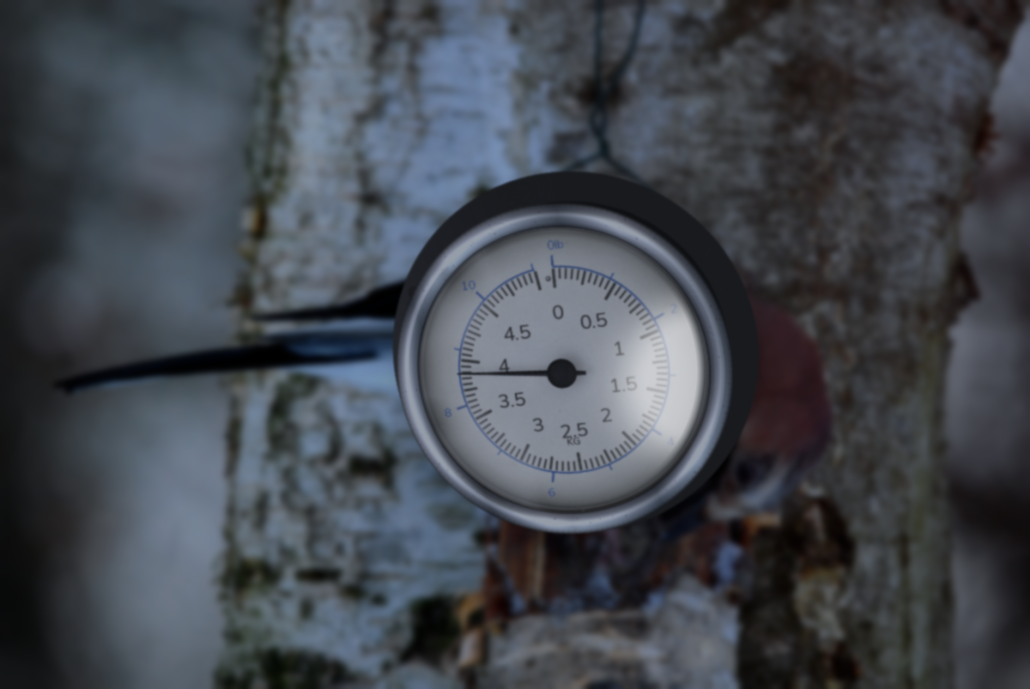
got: 3.9 kg
